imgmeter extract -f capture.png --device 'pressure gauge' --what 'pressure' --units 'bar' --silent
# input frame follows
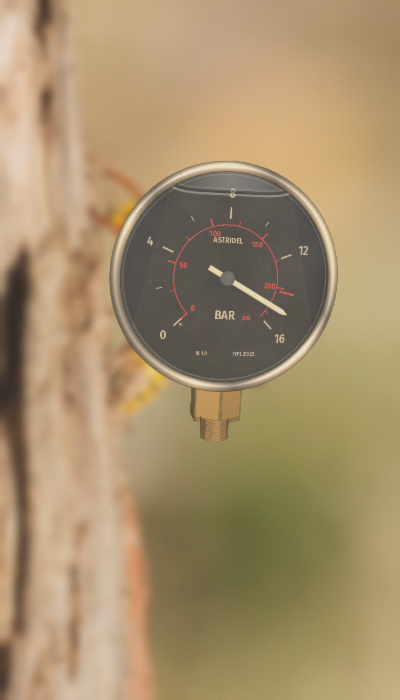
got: 15 bar
